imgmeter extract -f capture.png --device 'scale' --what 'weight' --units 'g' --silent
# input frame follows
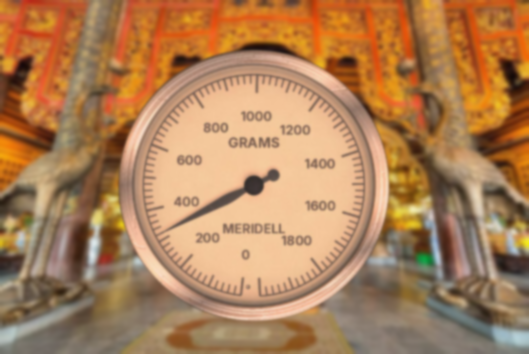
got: 320 g
